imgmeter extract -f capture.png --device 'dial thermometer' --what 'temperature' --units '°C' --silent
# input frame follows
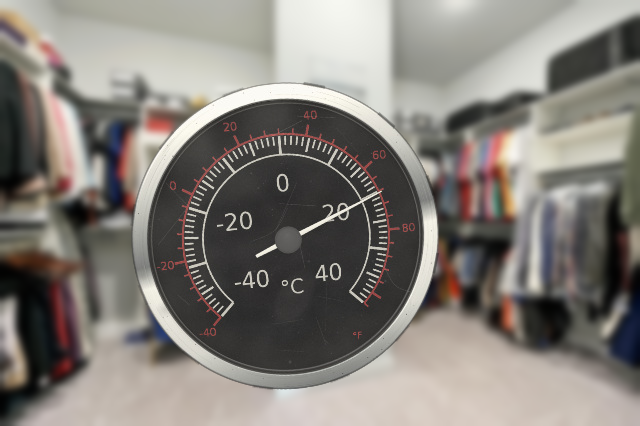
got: 20 °C
